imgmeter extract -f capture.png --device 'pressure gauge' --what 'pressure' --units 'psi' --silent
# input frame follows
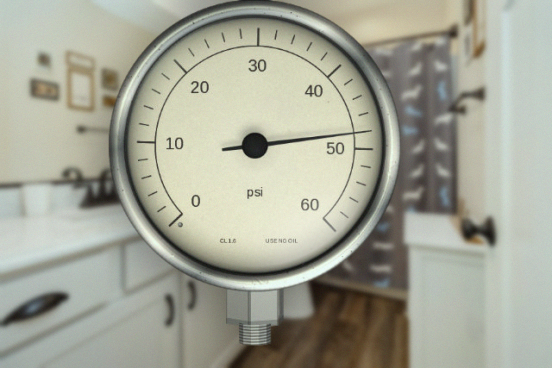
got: 48 psi
